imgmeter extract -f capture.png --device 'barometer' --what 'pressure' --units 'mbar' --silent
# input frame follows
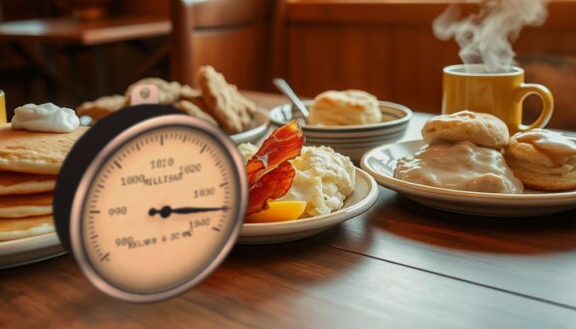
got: 1035 mbar
